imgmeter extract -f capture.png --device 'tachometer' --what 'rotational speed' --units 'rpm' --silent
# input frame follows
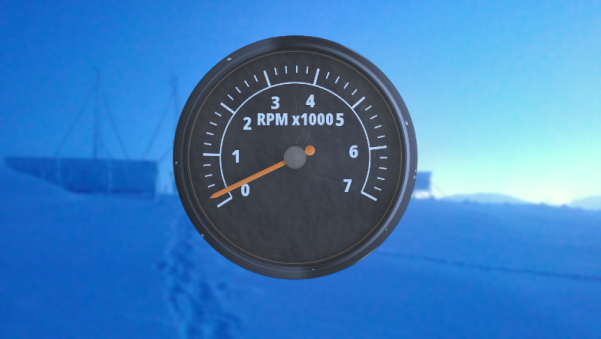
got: 200 rpm
